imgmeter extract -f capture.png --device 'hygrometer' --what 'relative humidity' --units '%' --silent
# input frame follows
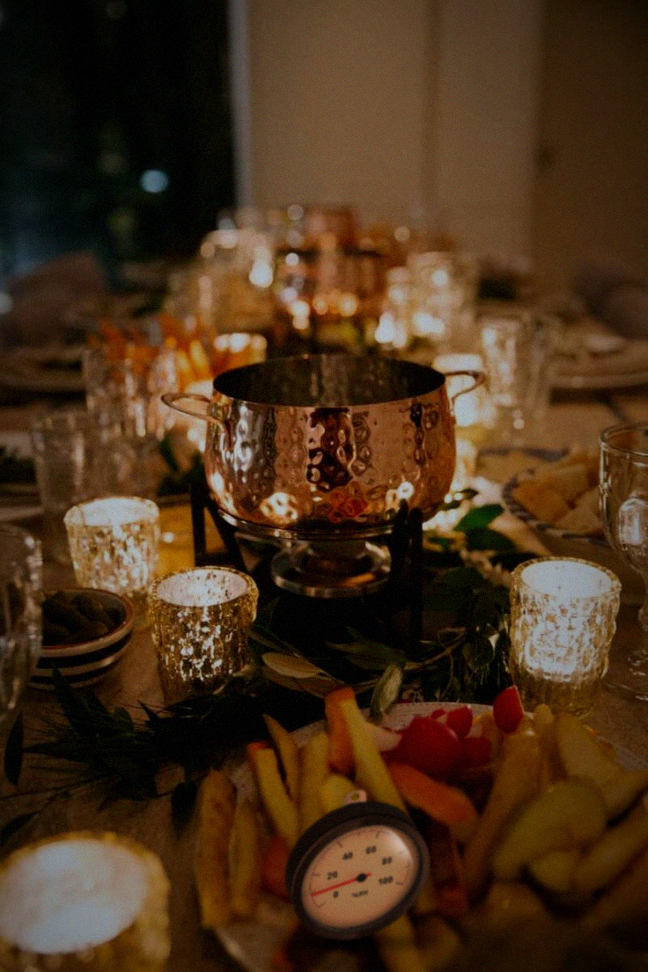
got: 10 %
